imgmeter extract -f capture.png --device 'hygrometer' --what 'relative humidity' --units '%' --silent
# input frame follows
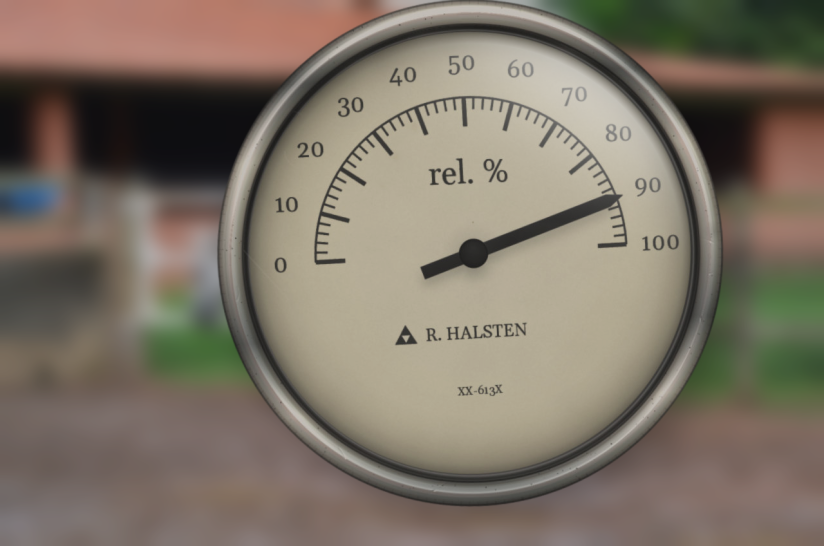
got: 90 %
